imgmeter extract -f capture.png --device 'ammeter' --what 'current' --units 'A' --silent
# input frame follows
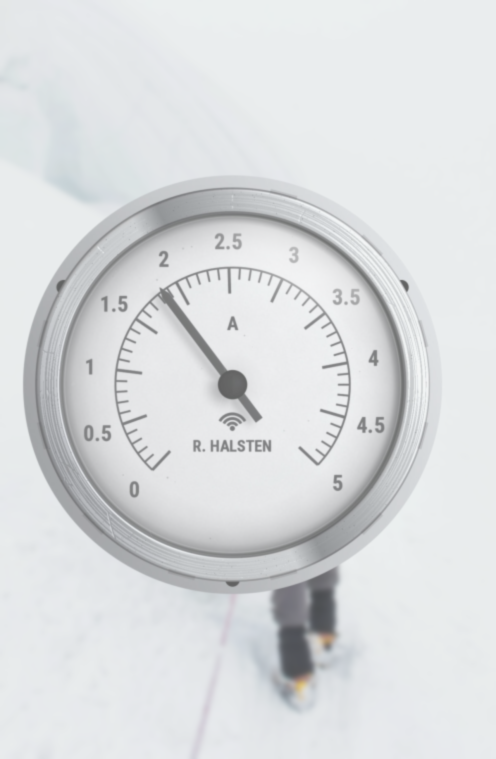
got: 1.85 A
